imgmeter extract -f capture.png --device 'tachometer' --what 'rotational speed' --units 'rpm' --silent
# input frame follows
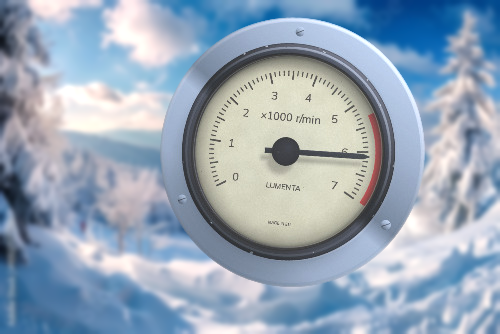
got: 6100 rpm
